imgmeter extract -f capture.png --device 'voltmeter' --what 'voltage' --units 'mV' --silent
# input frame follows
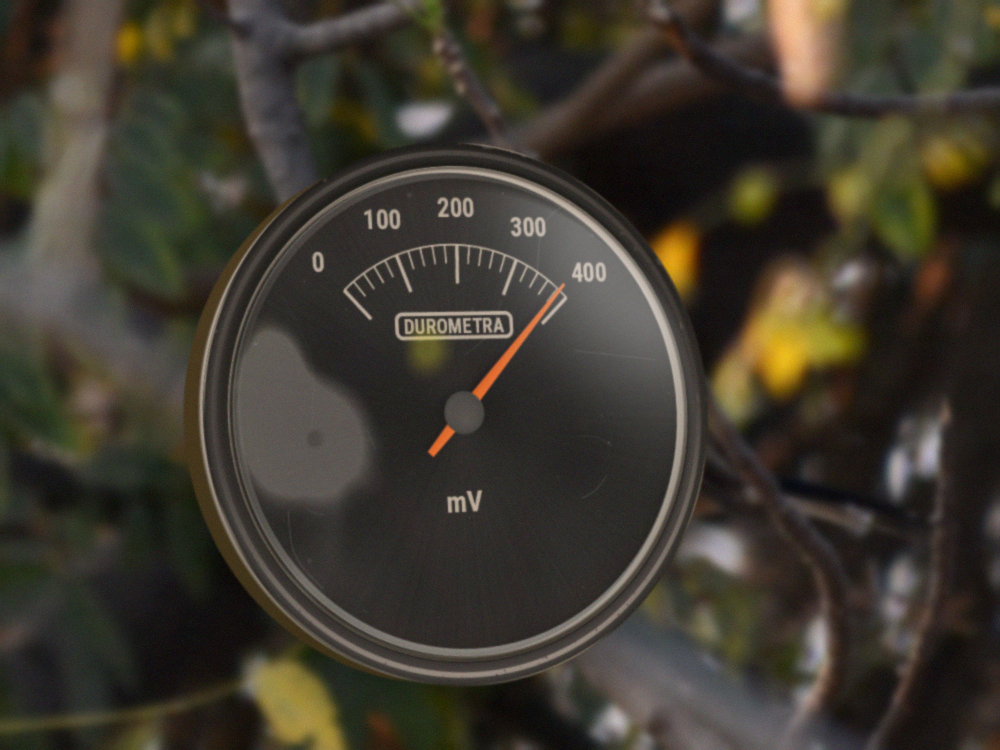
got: 380 mV
